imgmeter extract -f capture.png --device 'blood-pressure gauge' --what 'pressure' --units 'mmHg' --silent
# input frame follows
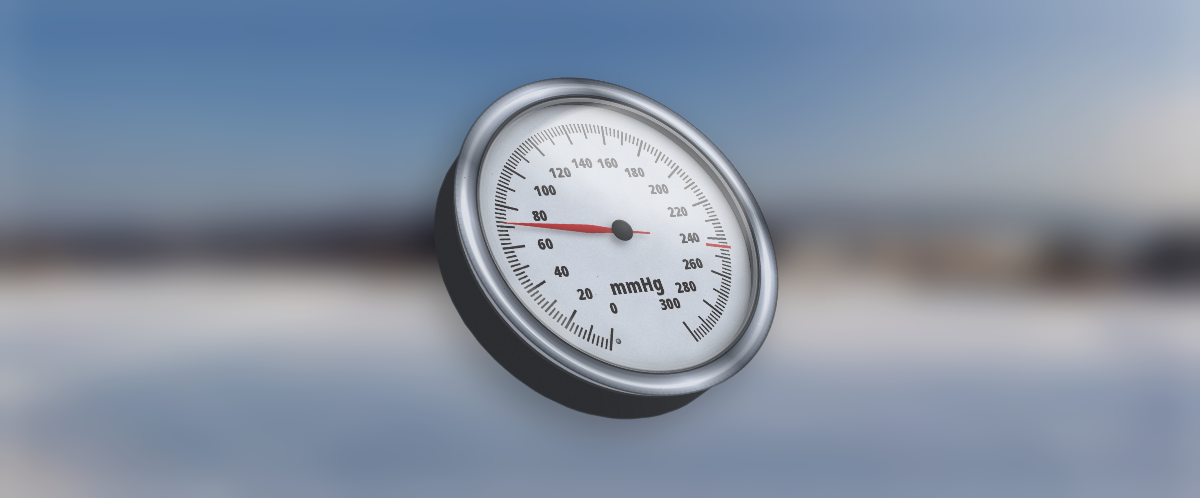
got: 70 mmHg
